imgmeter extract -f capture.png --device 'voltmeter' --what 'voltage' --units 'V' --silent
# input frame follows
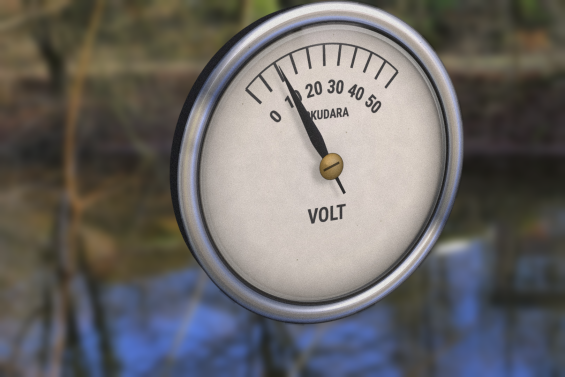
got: 10 V
